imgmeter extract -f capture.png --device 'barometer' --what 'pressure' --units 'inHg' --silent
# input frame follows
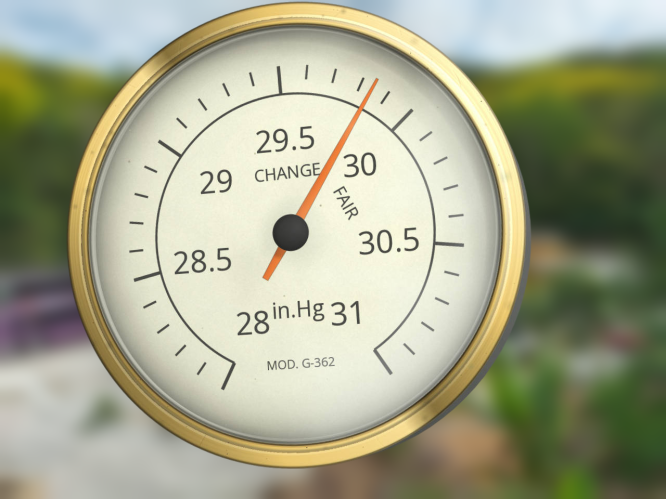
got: 29.85 inHg
